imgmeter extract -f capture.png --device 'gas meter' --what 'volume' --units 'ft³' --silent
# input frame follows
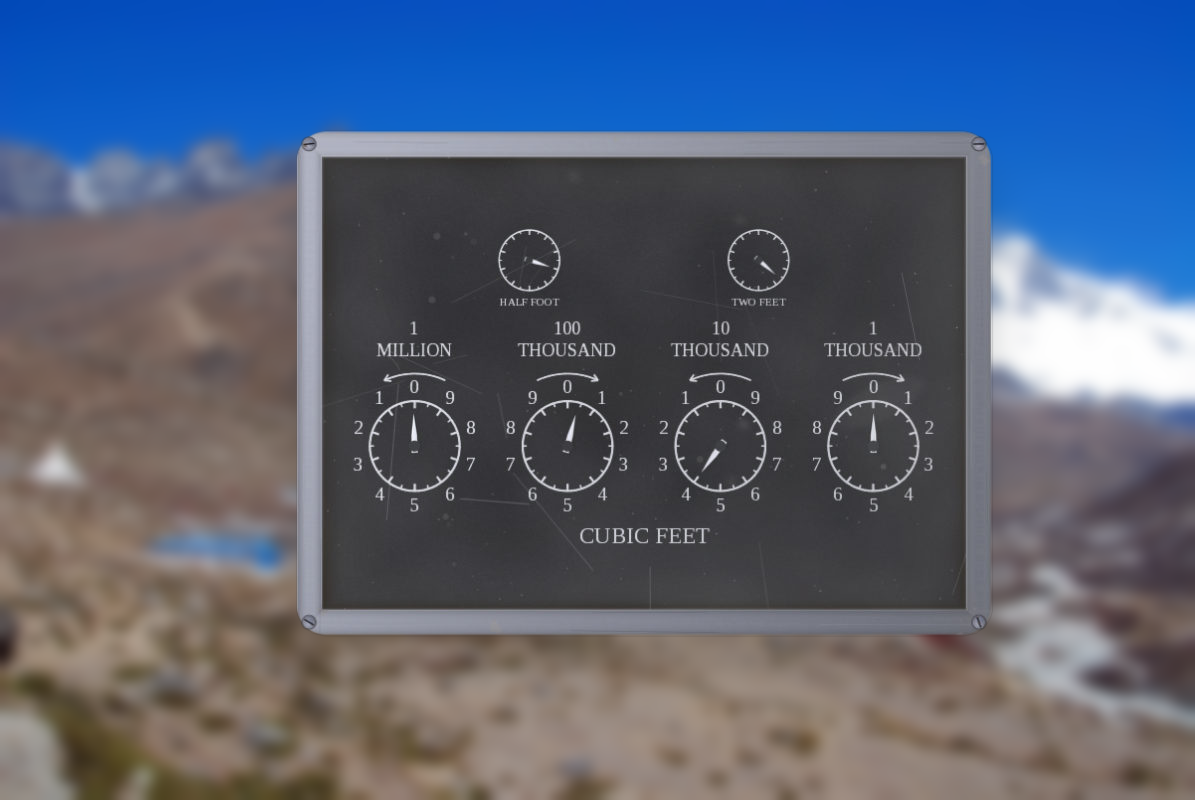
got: 4000 ft³
